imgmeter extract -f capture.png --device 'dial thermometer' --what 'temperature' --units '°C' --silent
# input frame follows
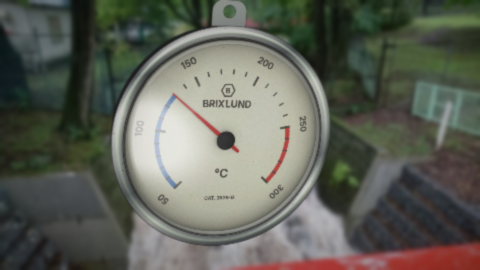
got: 130 °C
